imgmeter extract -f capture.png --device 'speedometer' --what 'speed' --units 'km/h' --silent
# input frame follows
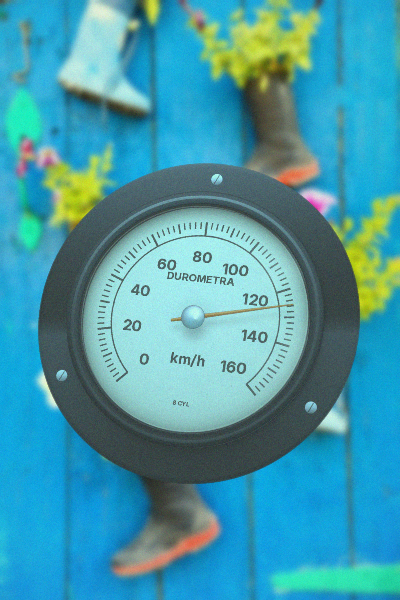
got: 126 km/h
